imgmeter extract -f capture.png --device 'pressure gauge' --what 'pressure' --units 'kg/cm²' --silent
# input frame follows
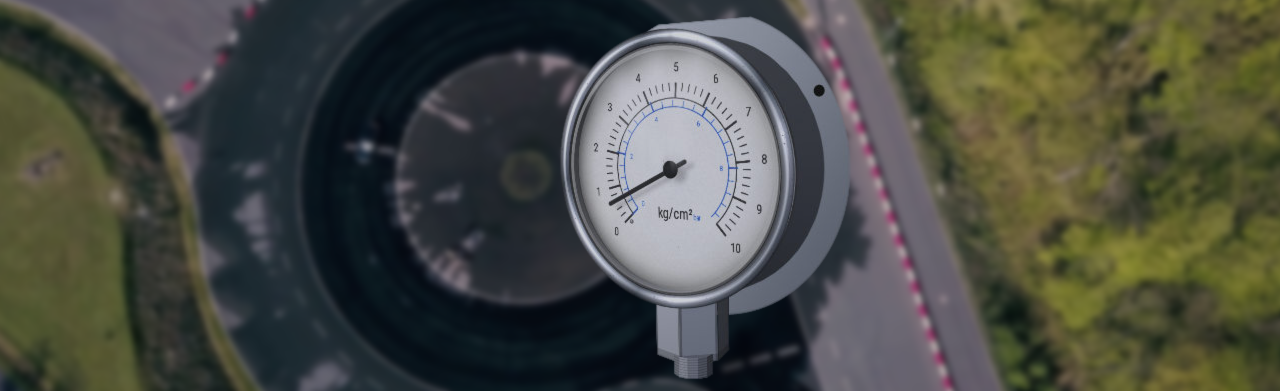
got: 0.6 kg/cm²
